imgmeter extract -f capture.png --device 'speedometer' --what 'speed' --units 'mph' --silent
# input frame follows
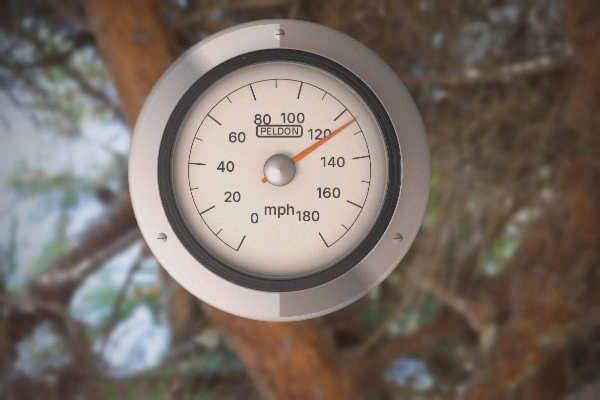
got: 125 mph
